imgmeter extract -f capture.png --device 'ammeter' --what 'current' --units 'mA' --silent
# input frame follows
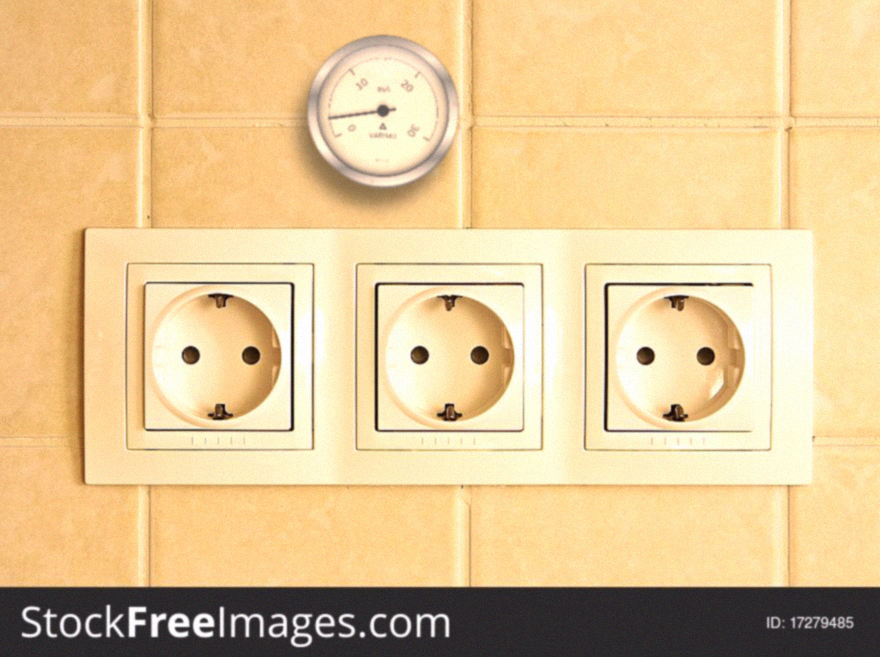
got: 2.5 mA
